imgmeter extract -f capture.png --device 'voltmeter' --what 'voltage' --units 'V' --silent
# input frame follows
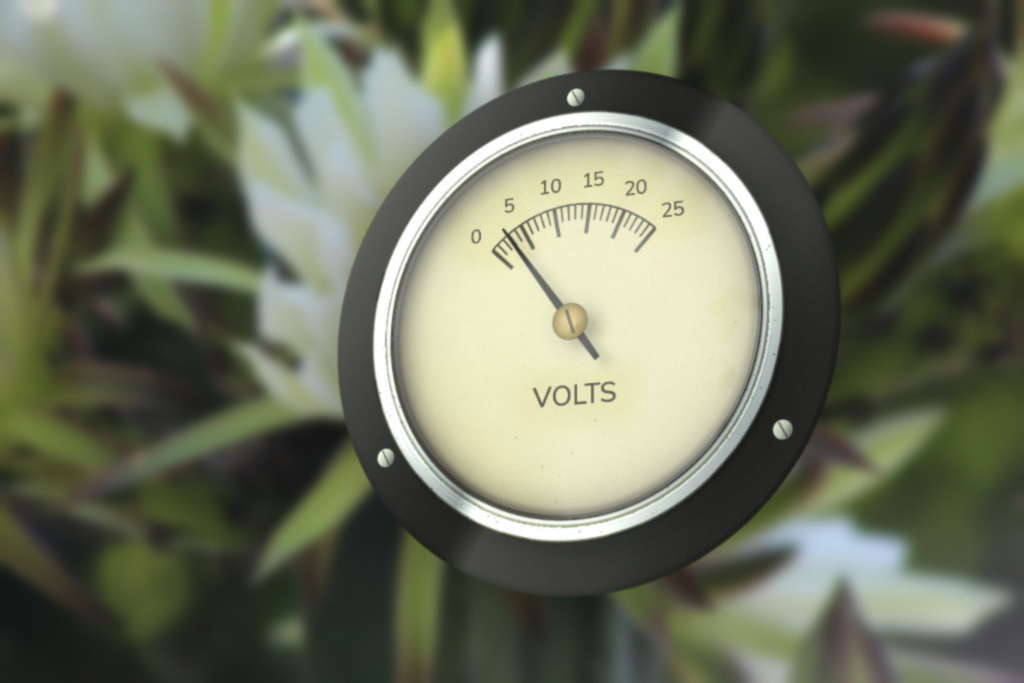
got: 3 V
